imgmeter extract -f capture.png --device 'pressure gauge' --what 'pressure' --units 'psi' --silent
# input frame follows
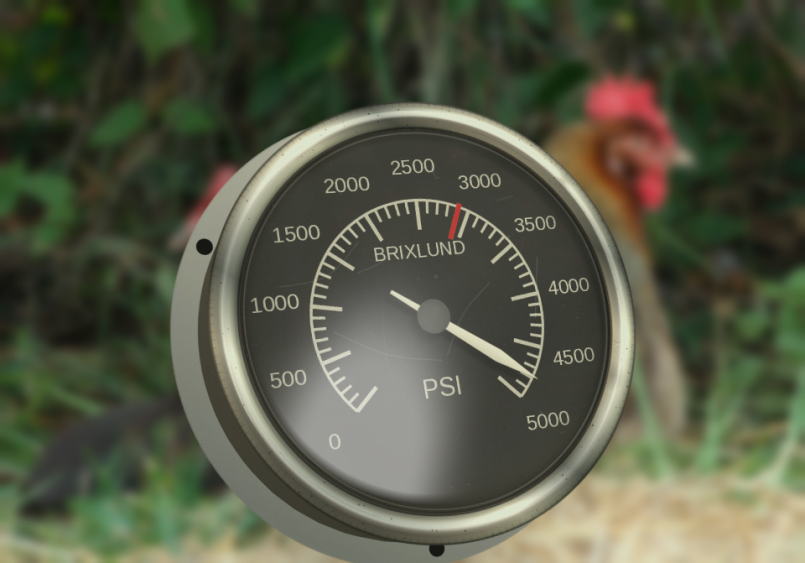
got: 4800 psi
